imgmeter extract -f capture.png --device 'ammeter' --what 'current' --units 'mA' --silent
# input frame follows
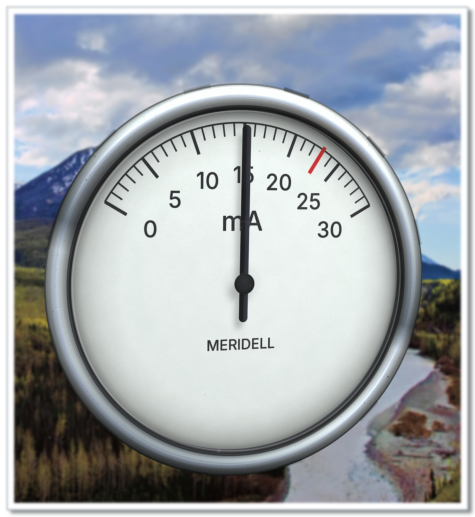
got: 15 mA
